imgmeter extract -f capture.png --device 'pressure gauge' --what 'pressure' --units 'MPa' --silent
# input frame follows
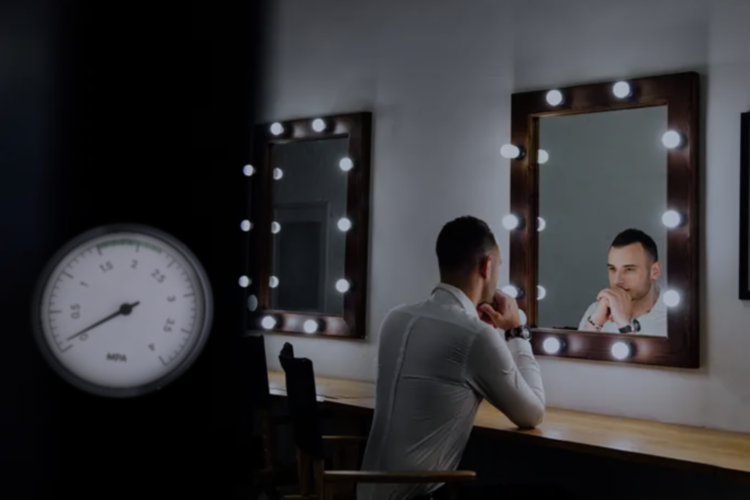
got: 0.1 MPa
